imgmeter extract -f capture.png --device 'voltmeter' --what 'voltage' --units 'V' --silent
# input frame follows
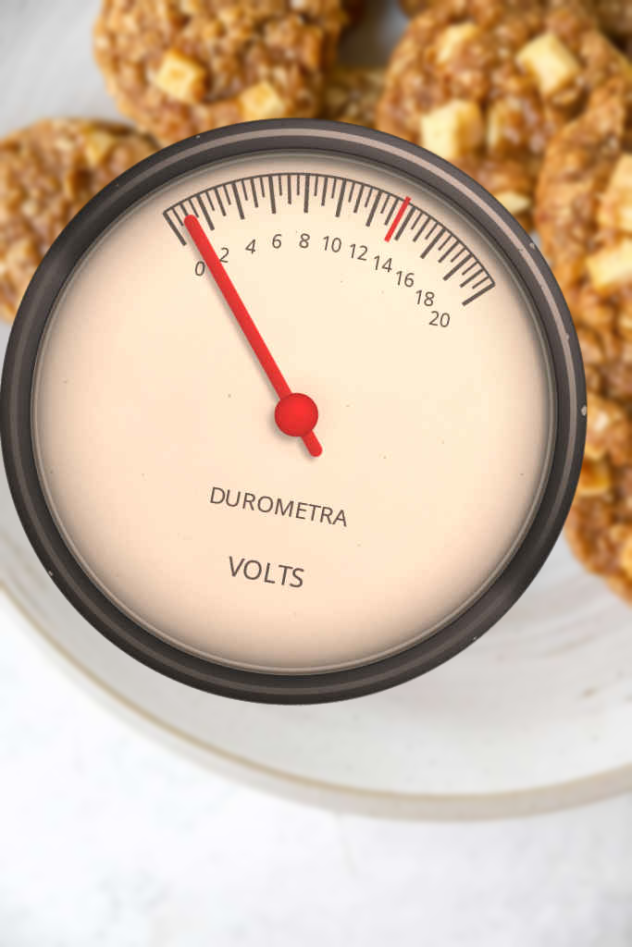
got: 1 V
